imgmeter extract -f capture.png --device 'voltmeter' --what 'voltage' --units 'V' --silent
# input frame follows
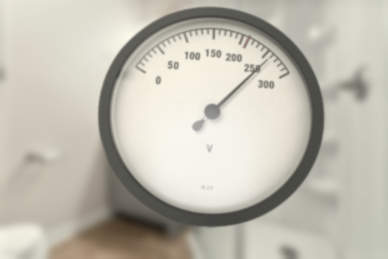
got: 260 V
